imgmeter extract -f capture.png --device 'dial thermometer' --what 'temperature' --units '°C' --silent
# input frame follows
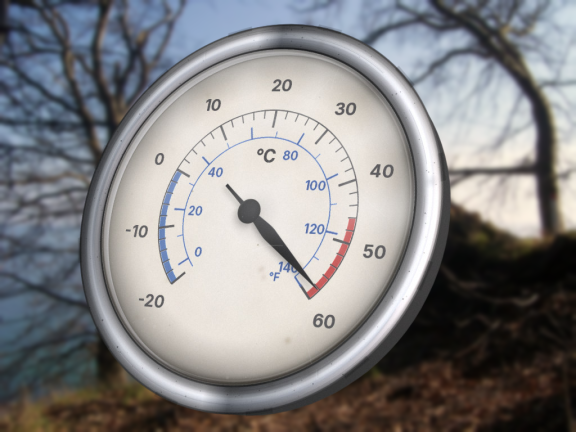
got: 58 °C
